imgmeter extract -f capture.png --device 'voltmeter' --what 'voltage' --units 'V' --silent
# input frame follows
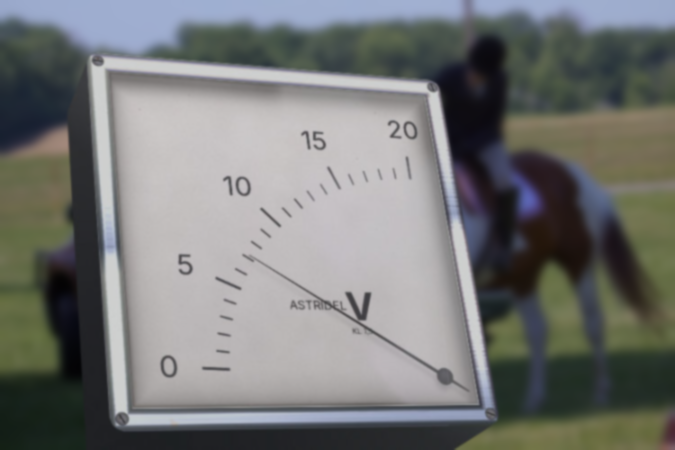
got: 7 V
